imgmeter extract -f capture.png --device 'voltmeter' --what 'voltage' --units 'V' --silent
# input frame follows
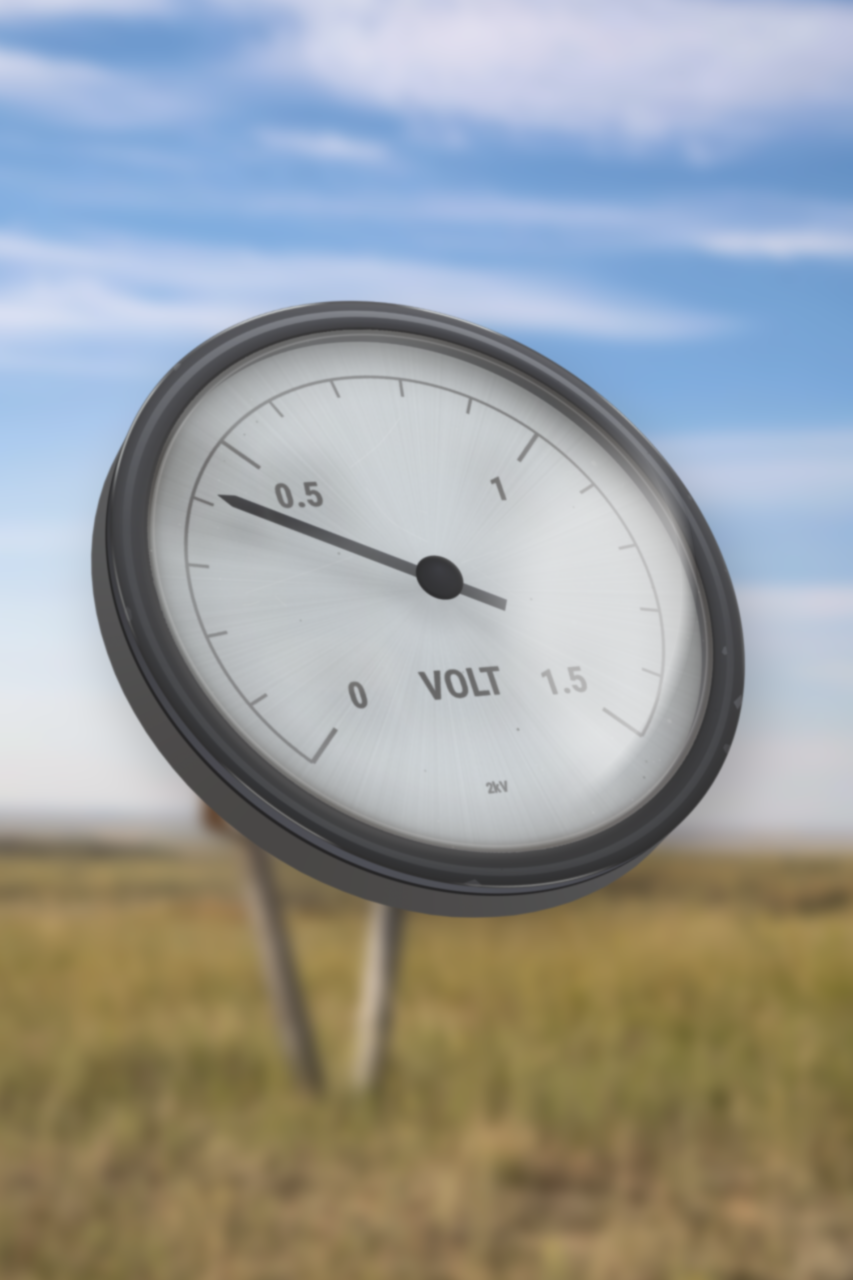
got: 0.4 V
